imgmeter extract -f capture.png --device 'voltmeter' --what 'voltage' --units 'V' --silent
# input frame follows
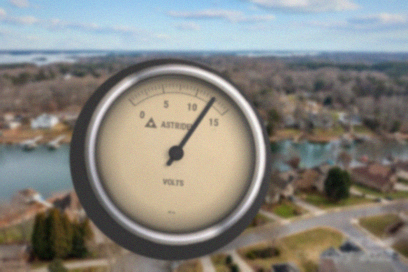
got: 12.5 V
